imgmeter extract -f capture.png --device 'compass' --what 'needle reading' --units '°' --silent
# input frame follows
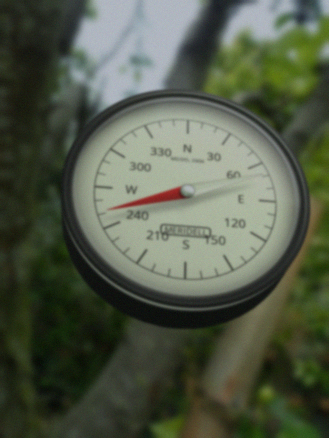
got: 250 °
